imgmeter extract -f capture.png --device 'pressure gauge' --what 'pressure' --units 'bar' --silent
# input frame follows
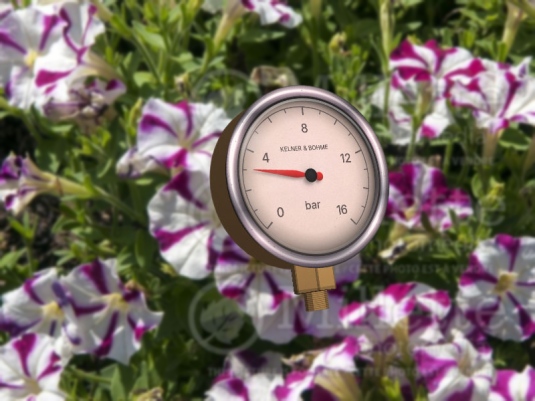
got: 3 bar
